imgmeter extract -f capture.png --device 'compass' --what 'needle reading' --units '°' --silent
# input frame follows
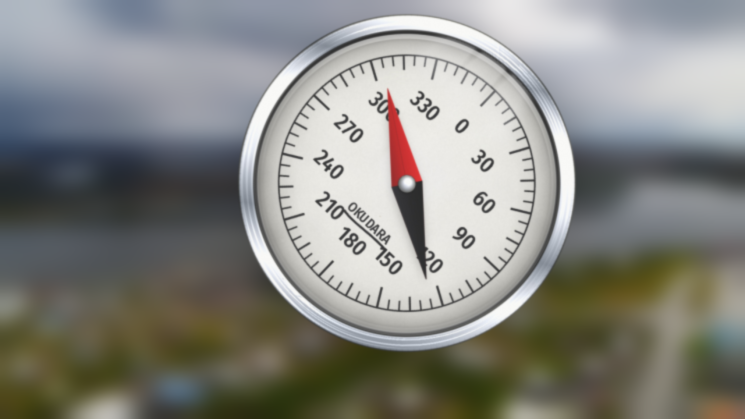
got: 305 °
